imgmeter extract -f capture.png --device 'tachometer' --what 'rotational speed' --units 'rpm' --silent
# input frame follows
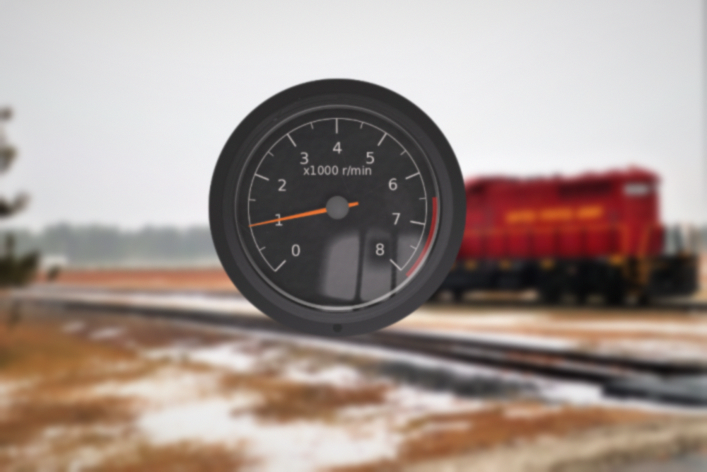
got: 1000 rpm
